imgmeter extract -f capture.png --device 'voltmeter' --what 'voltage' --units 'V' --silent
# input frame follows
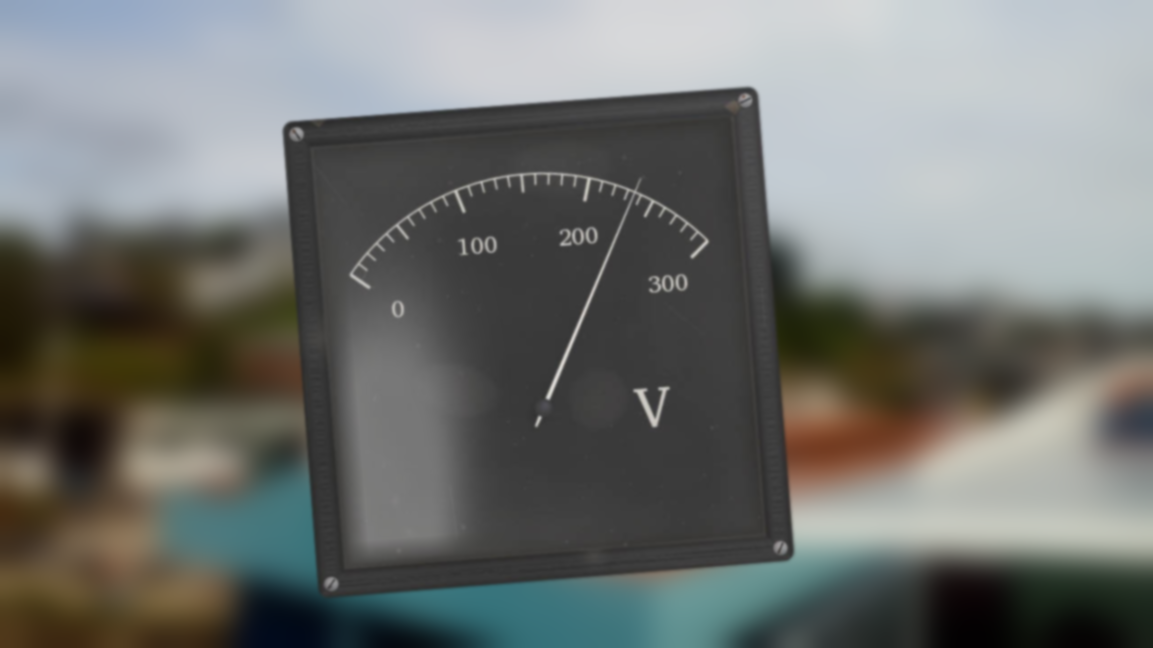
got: 235 V
